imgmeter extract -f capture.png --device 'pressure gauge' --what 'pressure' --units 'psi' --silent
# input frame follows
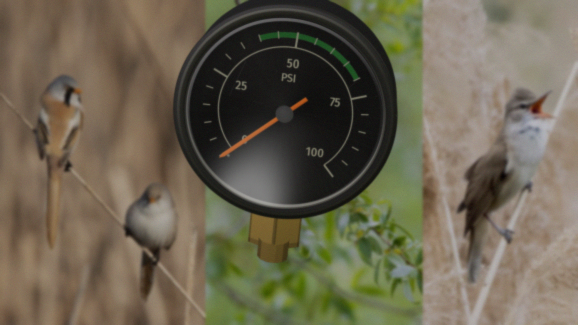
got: 0 psi
